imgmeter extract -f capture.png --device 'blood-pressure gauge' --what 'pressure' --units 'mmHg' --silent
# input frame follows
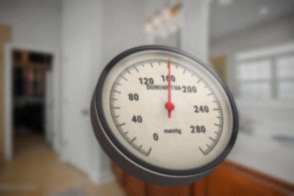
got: 160 mmHg
